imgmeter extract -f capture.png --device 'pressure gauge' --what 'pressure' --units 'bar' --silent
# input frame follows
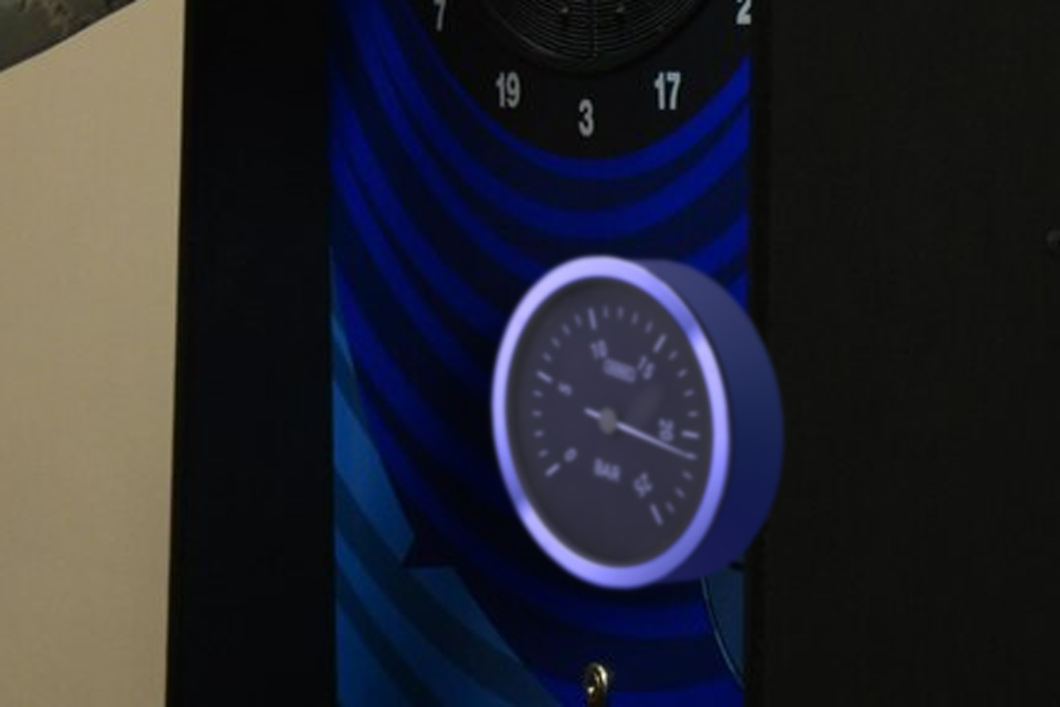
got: 21 bar
